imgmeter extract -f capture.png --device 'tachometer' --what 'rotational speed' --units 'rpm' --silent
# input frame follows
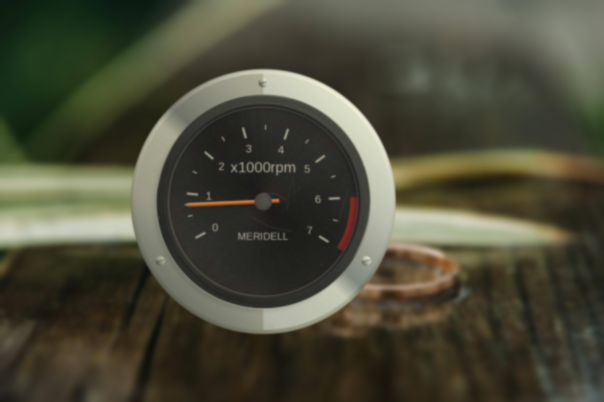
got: 750 rpm
